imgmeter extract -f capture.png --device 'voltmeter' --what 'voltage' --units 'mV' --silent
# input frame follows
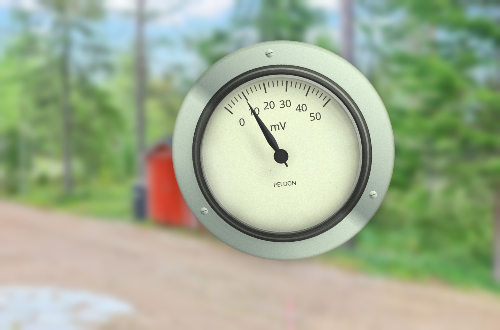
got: 10 mV
